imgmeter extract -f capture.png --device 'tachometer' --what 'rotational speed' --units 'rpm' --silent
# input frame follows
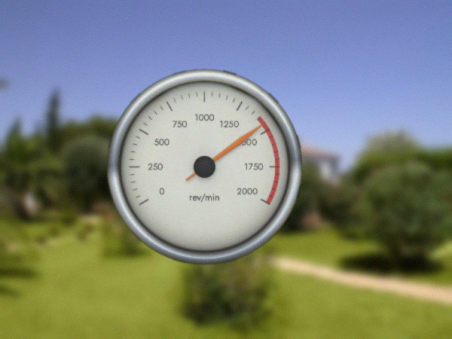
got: 1450 rpm
